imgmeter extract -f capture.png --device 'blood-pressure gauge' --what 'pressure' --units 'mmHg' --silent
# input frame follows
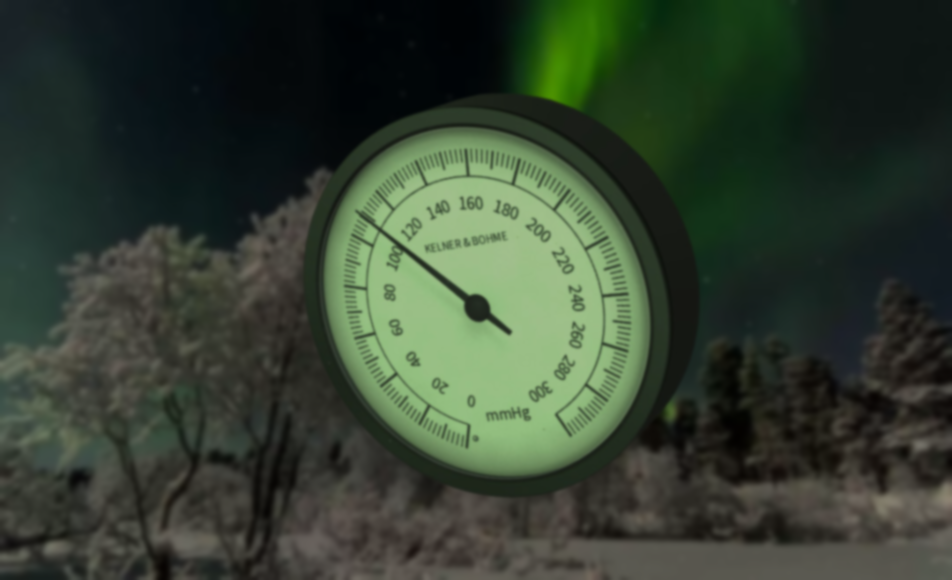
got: 110 mmHg
